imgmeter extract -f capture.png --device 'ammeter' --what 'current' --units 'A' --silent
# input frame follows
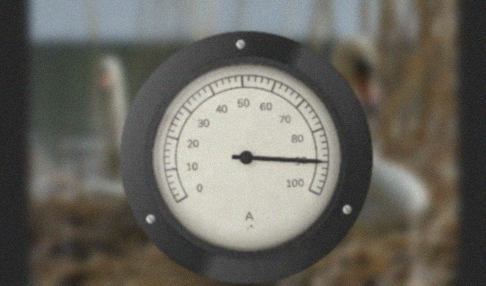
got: 90 A
